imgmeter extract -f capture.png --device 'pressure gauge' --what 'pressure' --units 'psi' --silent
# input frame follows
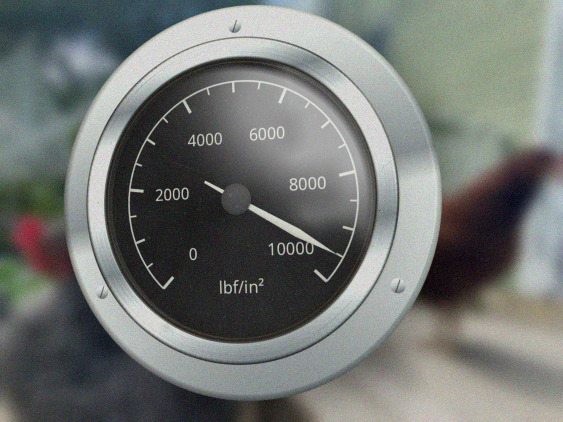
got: 9500 psi
